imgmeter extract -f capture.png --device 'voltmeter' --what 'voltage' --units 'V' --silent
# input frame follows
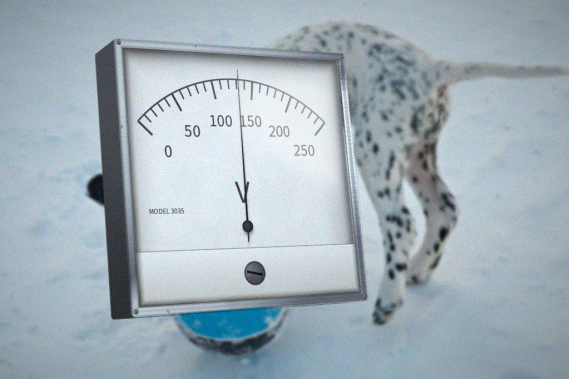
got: 130 V
